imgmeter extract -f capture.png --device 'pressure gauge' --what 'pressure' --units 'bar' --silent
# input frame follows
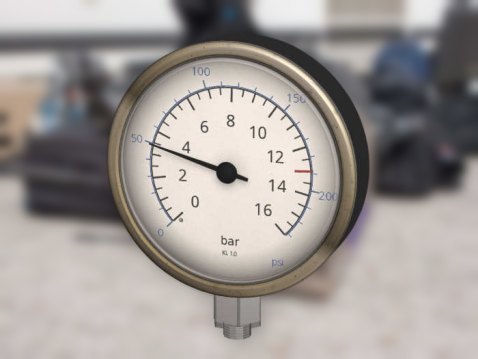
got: 3.5 bar
